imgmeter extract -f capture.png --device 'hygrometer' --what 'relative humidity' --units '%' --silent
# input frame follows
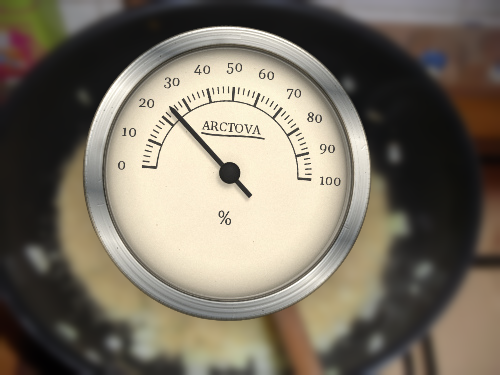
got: 24 %
